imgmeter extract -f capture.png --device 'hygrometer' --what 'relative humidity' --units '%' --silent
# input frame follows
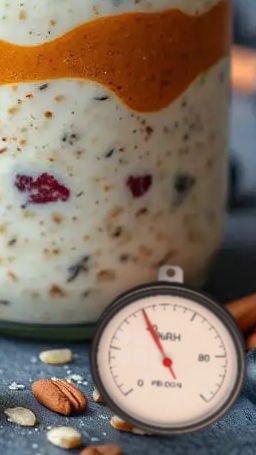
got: 40 %
